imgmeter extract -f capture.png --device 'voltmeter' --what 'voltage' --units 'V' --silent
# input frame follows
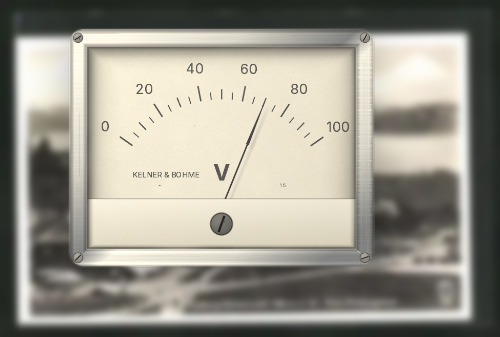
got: 70 V
